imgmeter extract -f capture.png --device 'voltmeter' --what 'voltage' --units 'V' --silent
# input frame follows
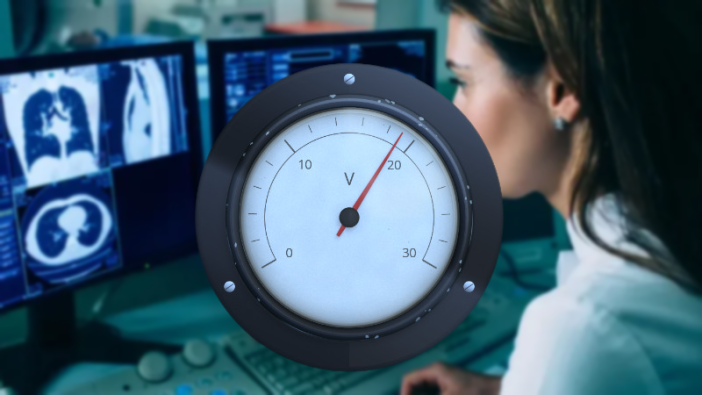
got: 19 V
